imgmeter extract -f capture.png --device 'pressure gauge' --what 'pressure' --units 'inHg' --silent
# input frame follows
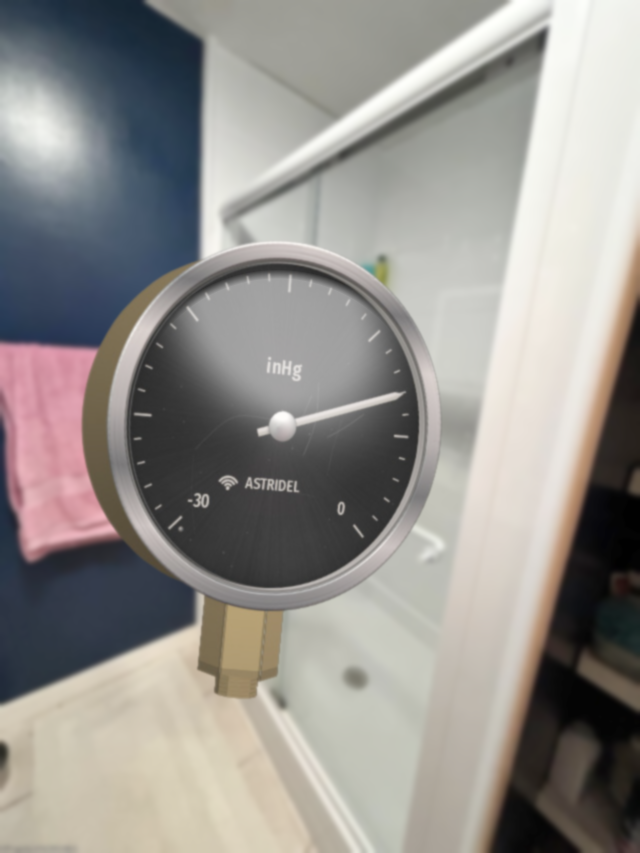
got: -7 inHg
